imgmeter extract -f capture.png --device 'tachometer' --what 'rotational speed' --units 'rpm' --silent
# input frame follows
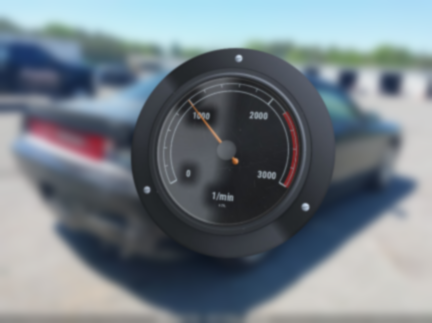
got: 1000 rpm
